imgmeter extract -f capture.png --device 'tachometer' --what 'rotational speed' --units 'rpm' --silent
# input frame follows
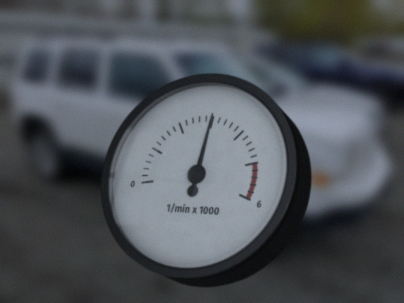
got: 3000 rpm
